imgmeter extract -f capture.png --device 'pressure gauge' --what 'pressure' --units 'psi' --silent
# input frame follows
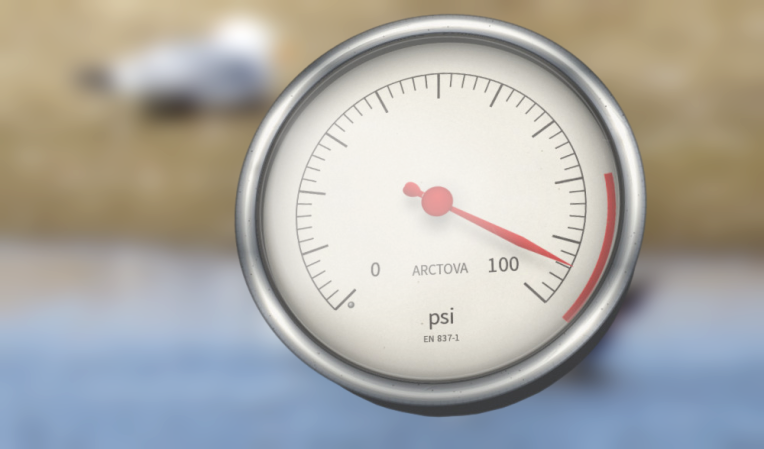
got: 94 psi
